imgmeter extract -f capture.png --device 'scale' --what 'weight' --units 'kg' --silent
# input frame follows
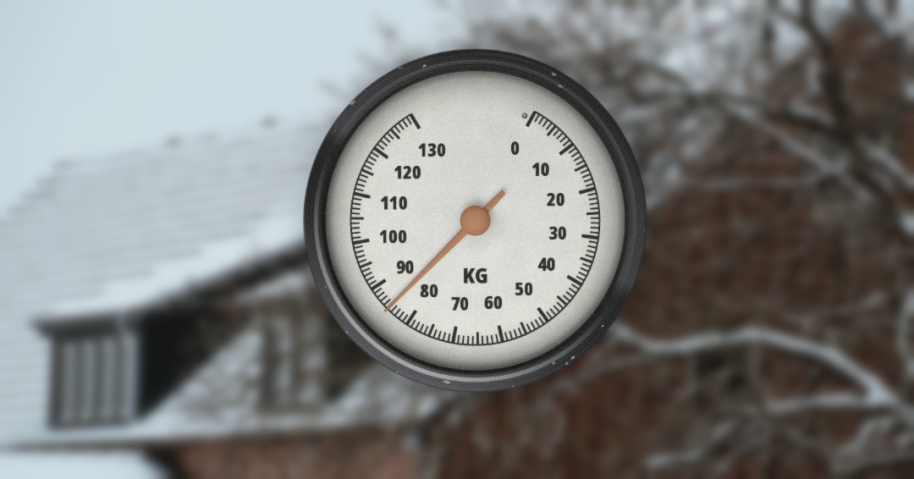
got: 85 kg
